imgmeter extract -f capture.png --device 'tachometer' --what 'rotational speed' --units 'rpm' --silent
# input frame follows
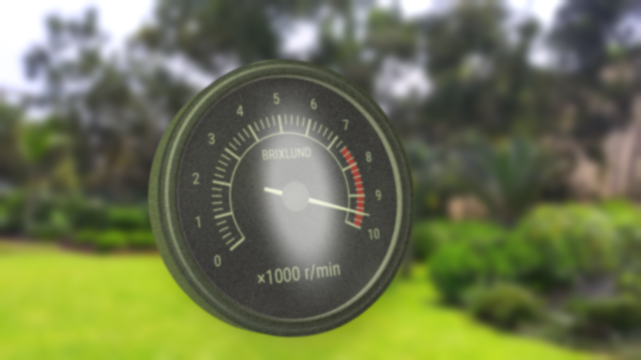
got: 9600 rpm
